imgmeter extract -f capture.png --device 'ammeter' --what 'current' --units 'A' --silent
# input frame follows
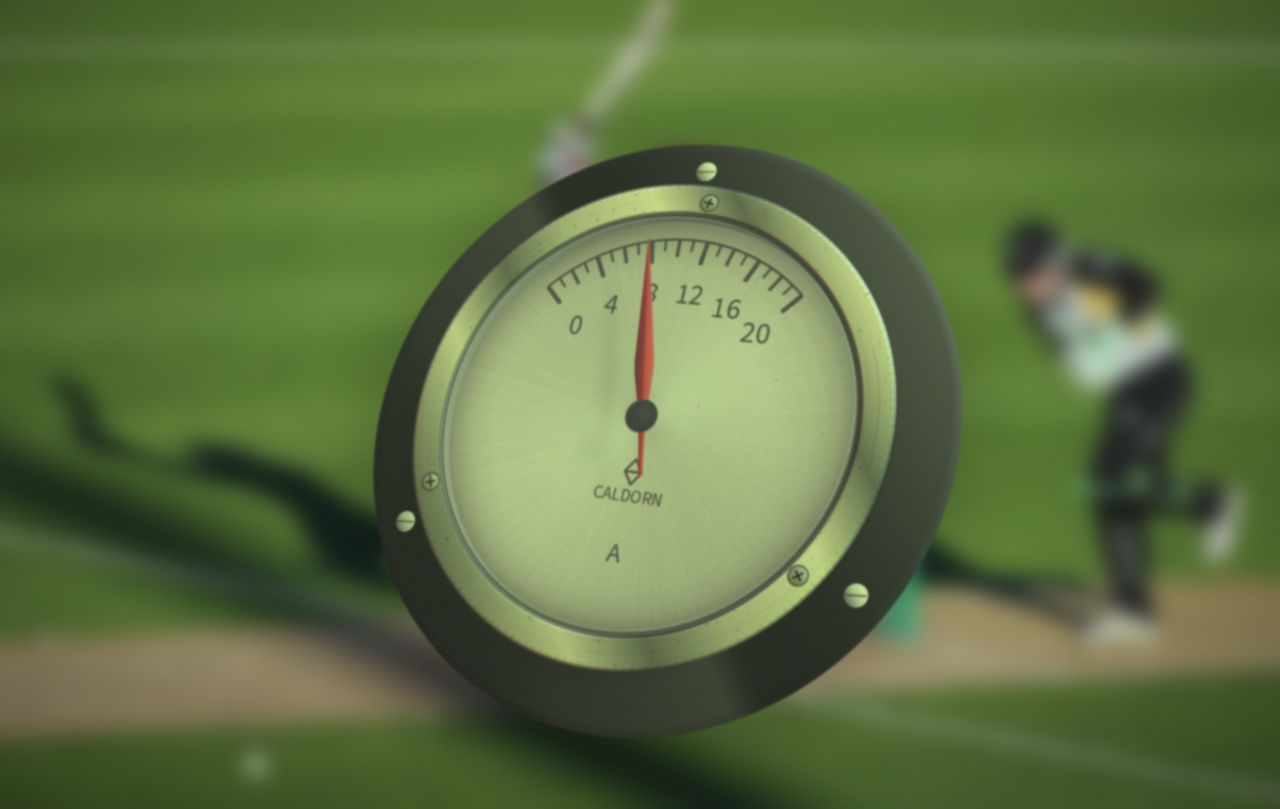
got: 8 A
